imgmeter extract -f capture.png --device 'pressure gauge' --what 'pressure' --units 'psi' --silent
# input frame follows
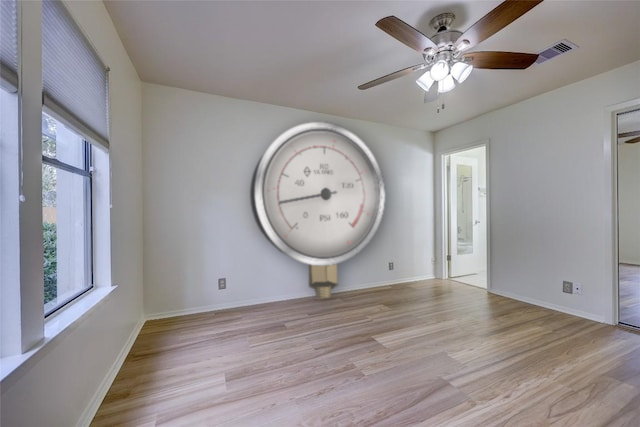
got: 20 psi
